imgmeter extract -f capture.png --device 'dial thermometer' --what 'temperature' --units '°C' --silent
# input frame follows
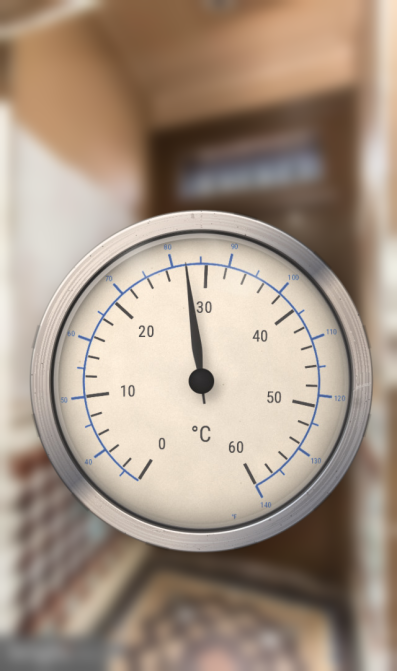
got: 28 °C
